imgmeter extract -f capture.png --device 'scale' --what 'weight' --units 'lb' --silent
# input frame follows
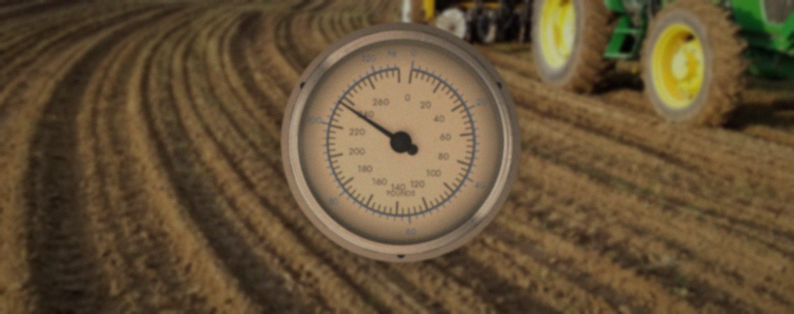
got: 236 lb
